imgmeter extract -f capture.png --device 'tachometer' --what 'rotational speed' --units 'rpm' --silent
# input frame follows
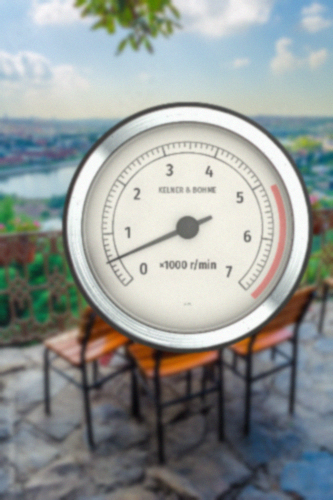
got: 500 rpm
